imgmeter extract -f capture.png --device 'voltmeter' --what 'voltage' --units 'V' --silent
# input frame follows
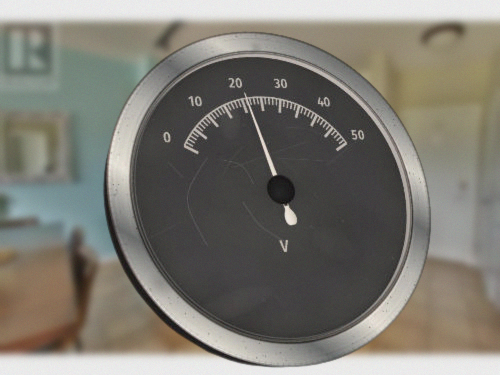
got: 20 V
